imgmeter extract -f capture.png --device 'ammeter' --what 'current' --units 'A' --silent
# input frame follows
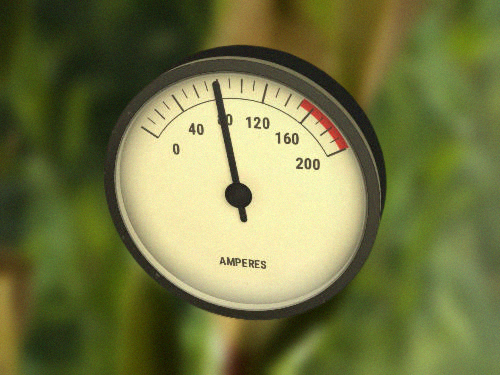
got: 80 A
